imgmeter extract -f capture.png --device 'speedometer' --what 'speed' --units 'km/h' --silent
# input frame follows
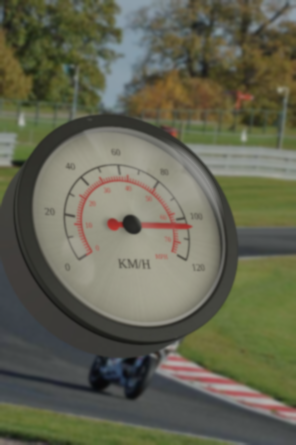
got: 105 km/h
